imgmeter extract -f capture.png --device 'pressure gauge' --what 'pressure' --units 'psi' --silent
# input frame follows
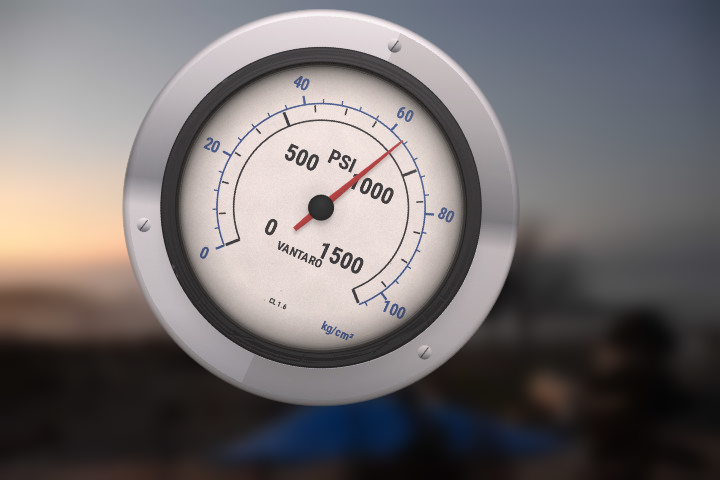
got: 900 psi
